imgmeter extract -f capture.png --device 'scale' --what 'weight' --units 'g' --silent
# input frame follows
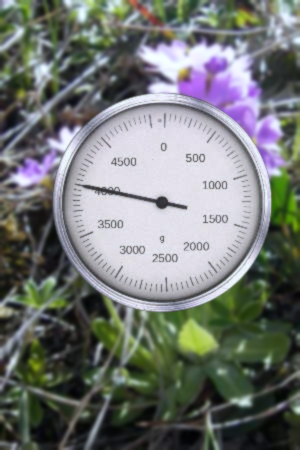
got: 4000 g
